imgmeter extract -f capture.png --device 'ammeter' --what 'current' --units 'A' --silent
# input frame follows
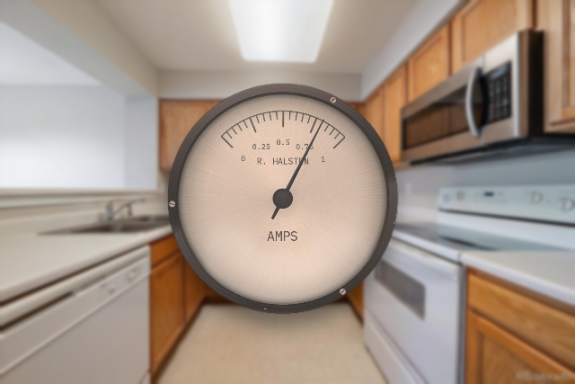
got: 0.8 A
